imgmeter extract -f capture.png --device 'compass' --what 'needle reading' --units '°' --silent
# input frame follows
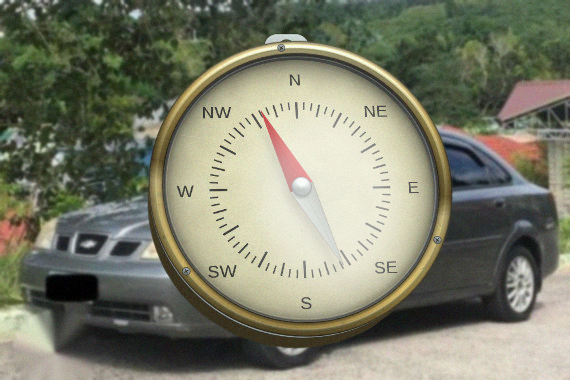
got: 335 °
